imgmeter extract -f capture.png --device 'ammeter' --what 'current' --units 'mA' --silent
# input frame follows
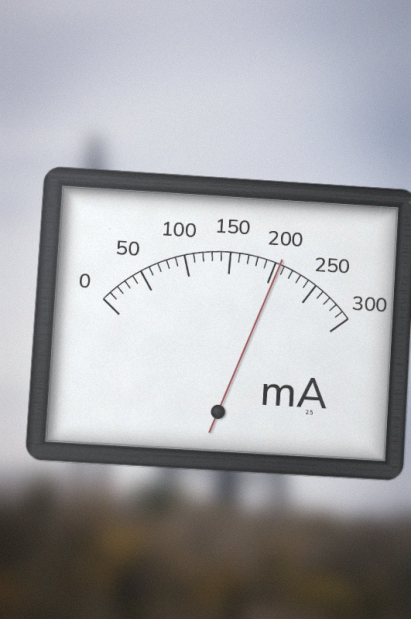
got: 205 mA
